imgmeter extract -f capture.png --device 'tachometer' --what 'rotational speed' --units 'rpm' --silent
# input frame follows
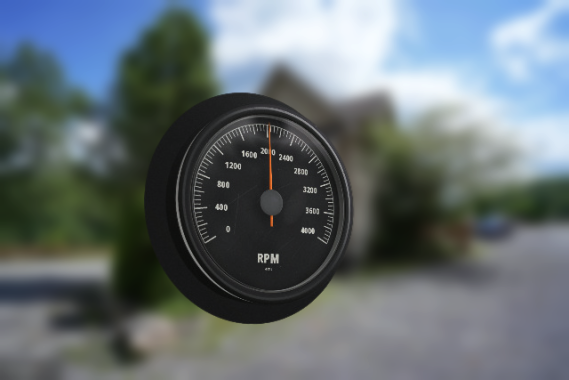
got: 2000 rpm
